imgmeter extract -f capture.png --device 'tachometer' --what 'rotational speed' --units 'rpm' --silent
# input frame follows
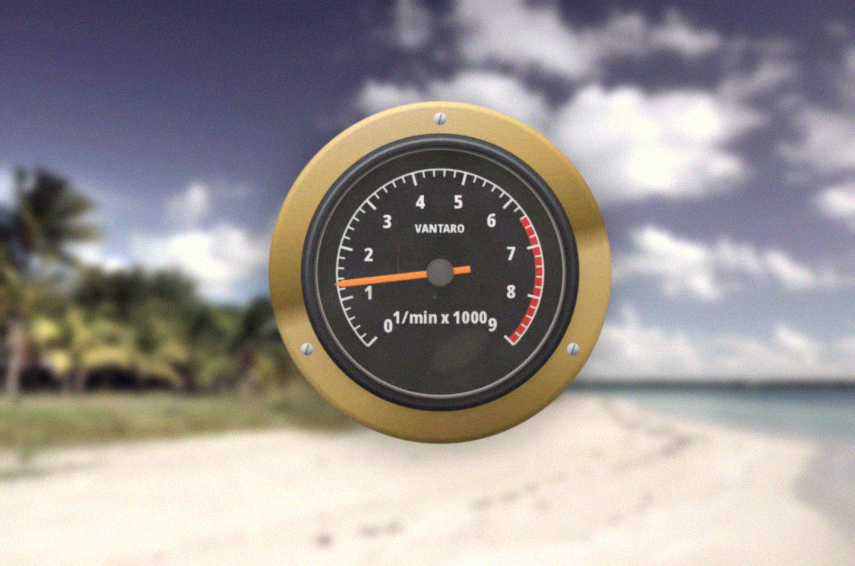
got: 1300 rpm
